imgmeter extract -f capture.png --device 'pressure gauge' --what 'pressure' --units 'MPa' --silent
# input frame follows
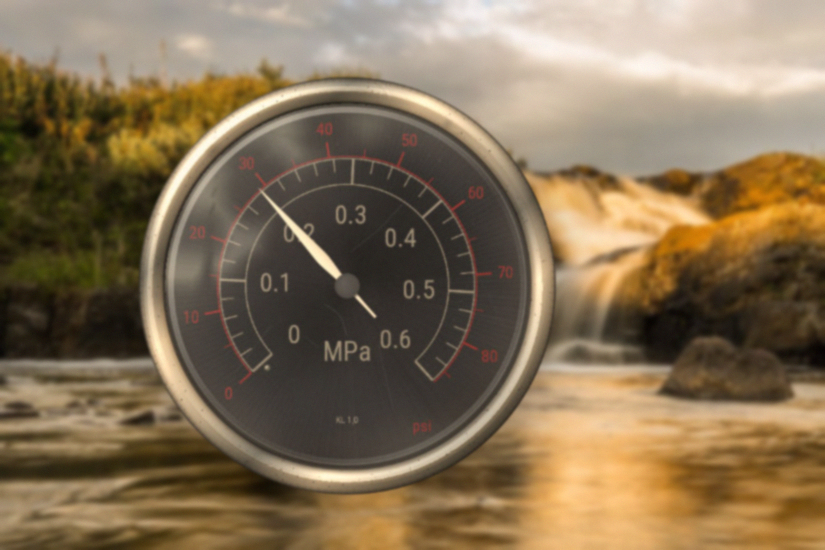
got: 0.2 MPa
